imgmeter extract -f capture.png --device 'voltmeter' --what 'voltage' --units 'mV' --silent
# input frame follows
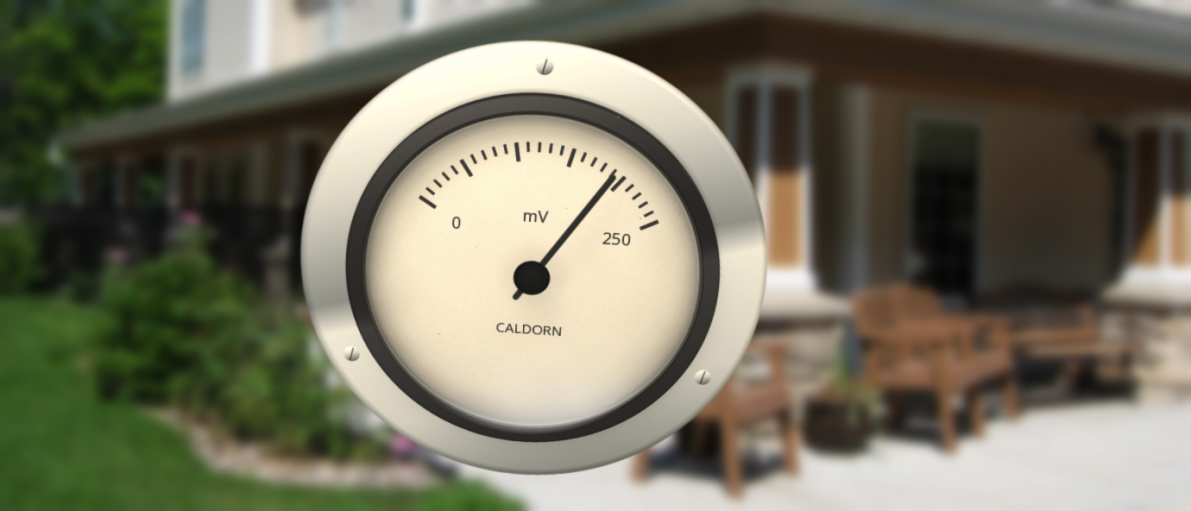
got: 190 mV
